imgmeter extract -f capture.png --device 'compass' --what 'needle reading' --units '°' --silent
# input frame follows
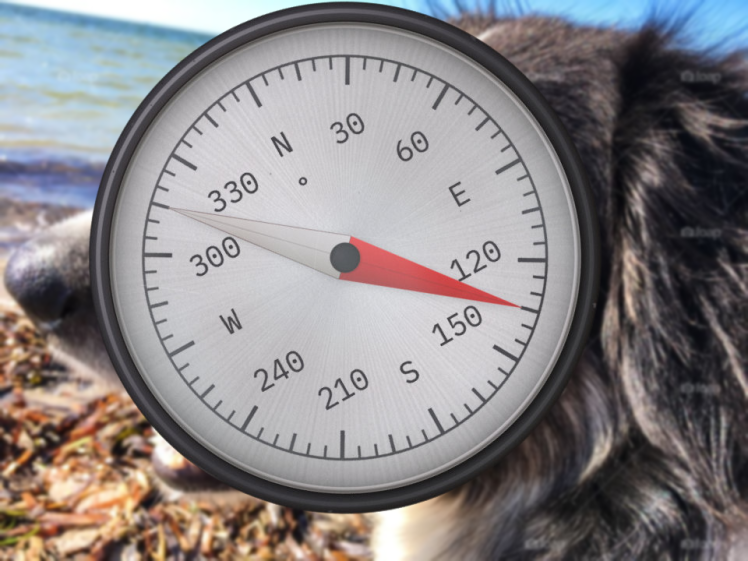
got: 135 °
